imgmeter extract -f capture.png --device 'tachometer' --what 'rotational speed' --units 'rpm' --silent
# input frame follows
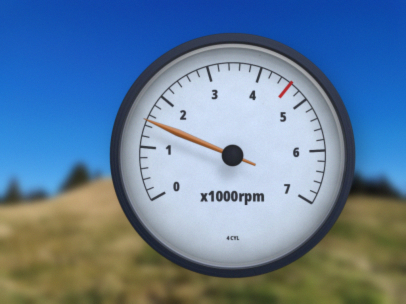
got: 1500 rpm
